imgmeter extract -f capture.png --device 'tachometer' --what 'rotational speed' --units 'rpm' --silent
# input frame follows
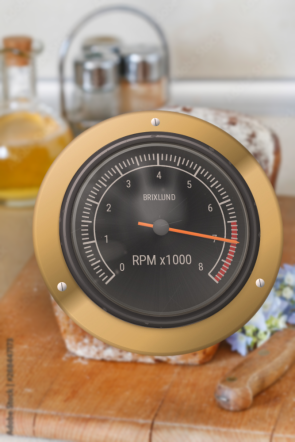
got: 7000 rpm
